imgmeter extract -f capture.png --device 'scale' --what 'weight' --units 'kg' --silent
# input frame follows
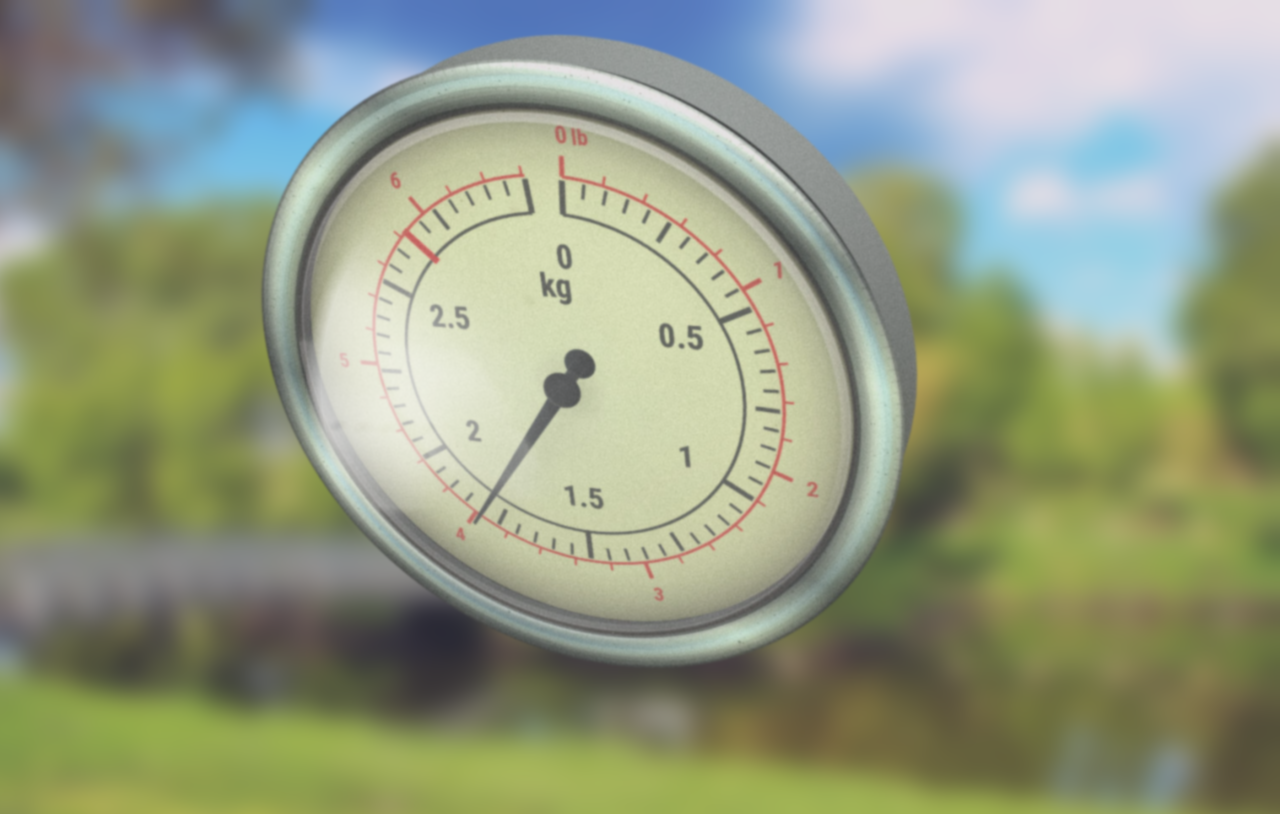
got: 1.8 kg
